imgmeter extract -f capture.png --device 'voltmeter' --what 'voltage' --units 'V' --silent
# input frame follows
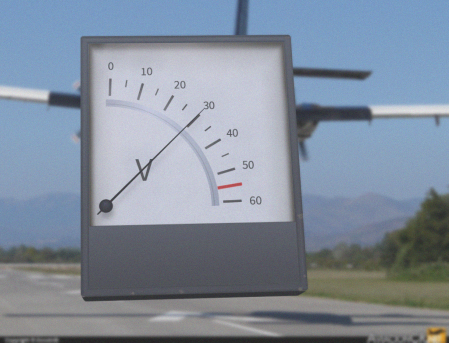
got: 30 V
